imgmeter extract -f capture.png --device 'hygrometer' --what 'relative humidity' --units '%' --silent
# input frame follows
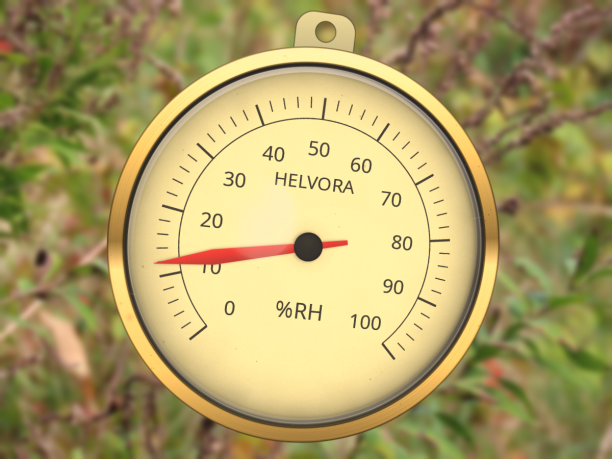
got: 12 %
